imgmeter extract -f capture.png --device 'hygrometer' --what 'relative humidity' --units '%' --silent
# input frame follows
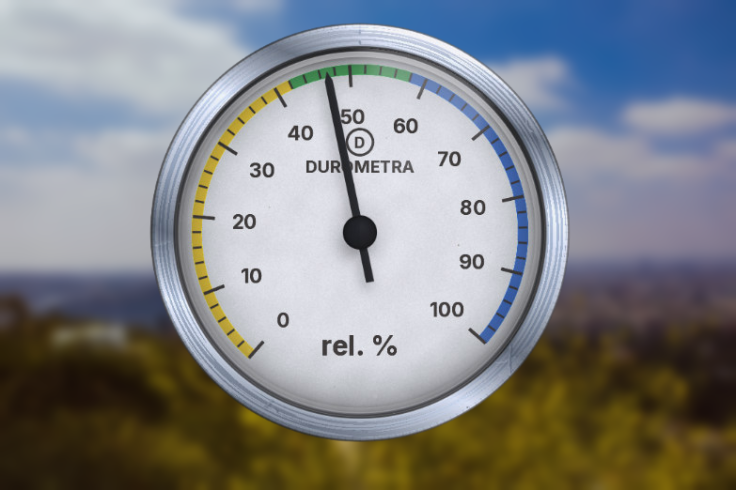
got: 47 %
